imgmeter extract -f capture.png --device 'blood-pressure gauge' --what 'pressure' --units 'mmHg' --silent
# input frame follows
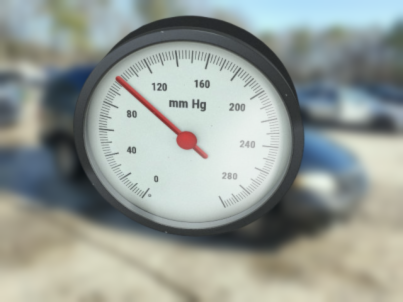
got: 100 mmHg
